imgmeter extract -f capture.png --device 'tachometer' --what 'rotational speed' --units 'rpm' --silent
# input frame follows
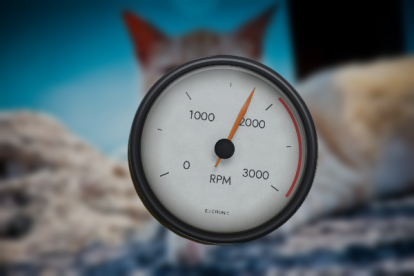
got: 1750 rpm
